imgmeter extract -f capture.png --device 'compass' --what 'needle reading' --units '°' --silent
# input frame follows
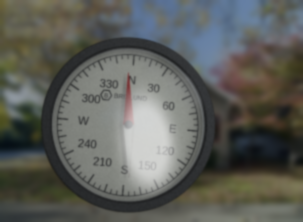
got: 355 °
